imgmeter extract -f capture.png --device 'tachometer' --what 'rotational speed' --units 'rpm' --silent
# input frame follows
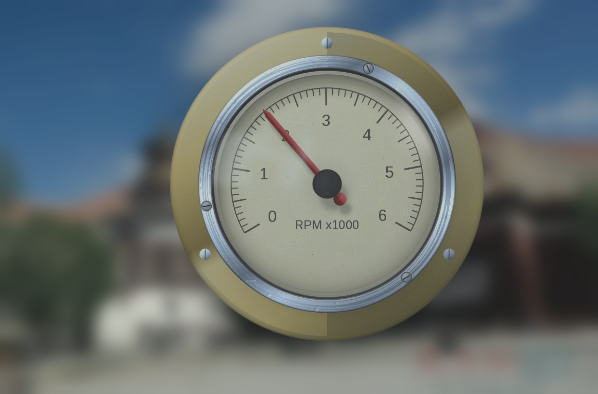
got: 2000 rpm
